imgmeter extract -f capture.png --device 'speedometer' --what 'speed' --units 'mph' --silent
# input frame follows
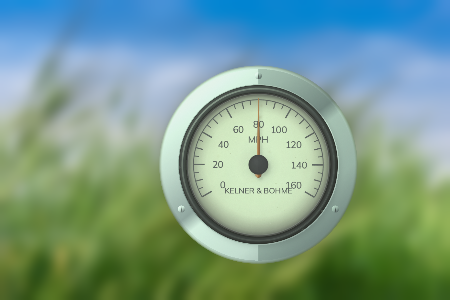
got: 80 mph
